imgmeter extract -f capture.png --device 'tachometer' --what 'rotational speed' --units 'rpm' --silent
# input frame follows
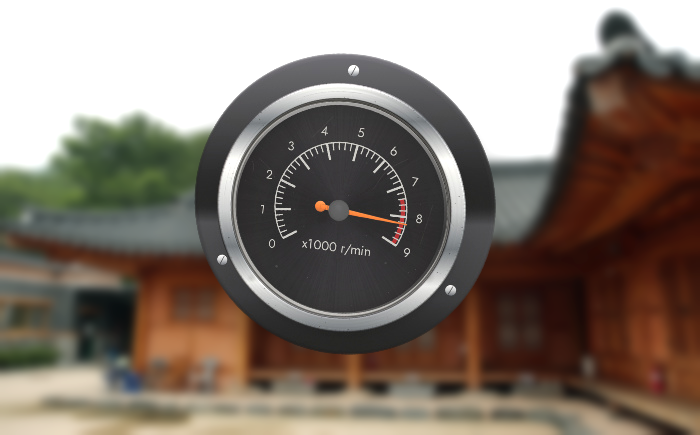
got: 8200 rpm
